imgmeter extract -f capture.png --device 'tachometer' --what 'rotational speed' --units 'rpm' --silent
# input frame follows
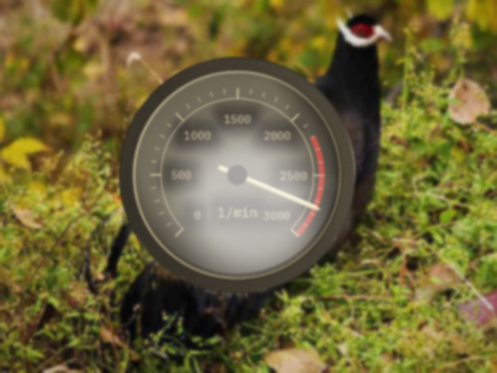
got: 2750 rpm
